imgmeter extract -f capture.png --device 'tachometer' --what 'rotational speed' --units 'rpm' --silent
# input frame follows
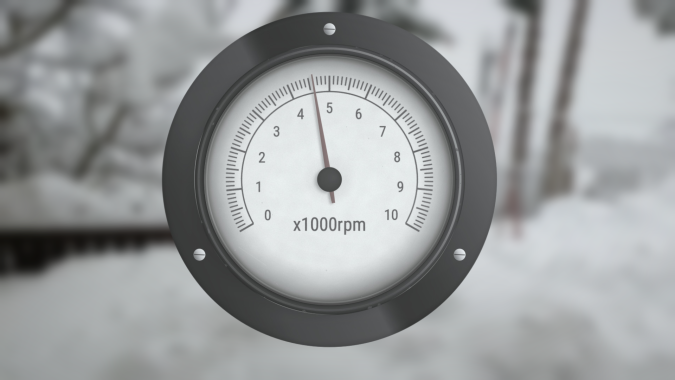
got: 4600 rpm
